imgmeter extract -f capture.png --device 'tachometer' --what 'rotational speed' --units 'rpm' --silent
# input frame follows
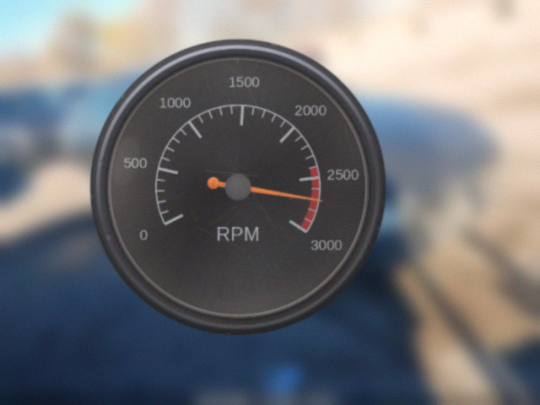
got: 2700 rpm
